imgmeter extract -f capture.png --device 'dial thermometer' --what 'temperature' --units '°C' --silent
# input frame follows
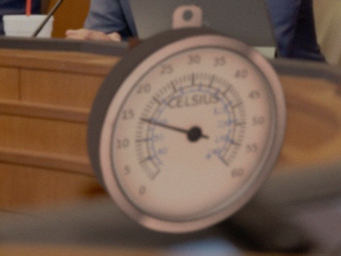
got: 15 °C
